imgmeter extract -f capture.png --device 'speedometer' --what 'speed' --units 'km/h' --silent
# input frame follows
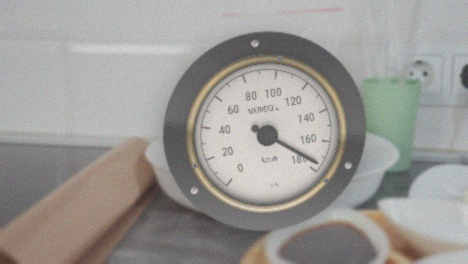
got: 175 km/h
